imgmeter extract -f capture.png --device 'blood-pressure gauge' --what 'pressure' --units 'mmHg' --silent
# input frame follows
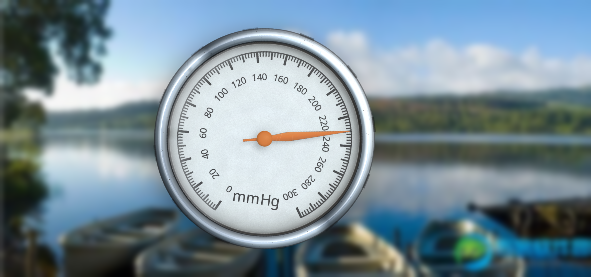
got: 230 mmHg
